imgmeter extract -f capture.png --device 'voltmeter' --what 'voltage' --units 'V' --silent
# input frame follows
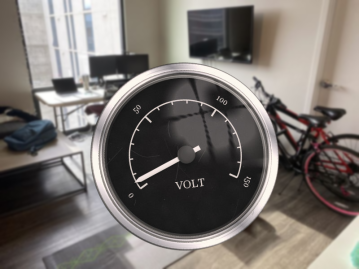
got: 5 V
